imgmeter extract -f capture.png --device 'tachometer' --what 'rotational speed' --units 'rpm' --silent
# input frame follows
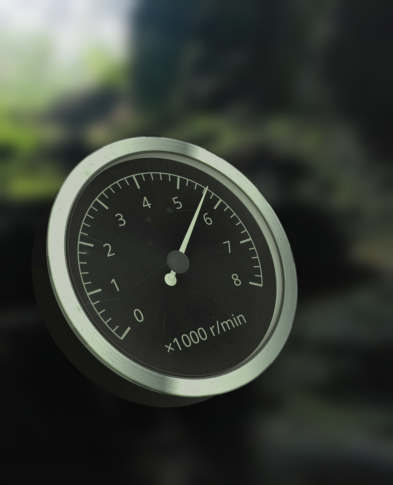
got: 5600 rpm
